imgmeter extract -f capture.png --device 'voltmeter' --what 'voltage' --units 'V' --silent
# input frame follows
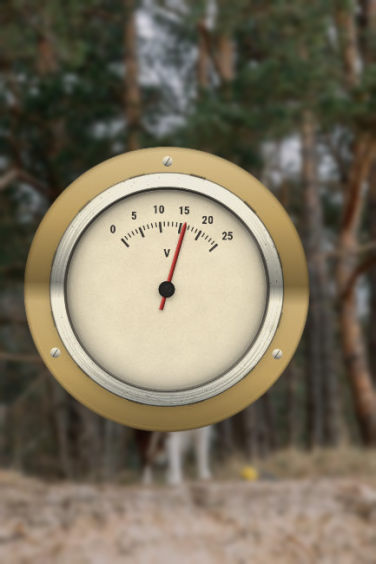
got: 16 V
